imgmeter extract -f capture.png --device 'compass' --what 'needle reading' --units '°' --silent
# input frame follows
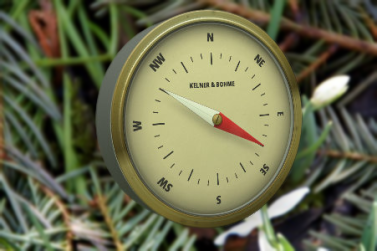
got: 120 °
